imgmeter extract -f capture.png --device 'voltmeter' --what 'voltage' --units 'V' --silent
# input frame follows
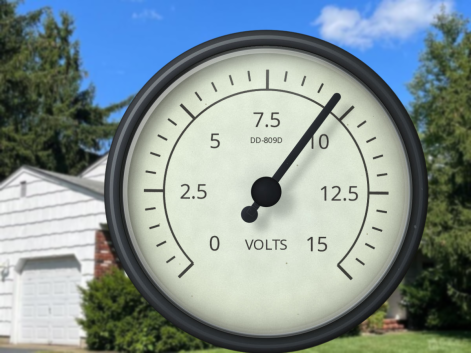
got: 9.5 V
